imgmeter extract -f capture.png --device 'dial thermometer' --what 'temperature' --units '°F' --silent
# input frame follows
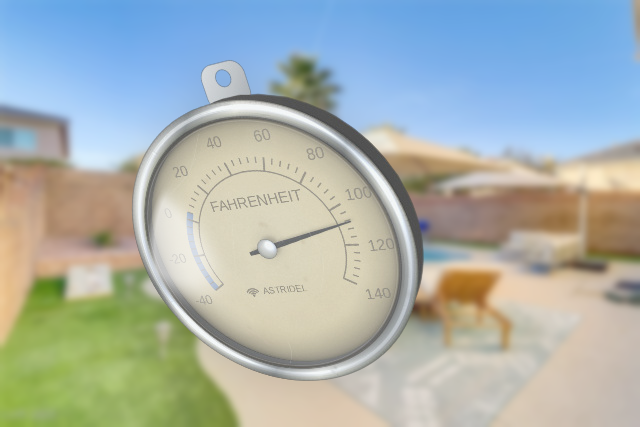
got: 108 °F
